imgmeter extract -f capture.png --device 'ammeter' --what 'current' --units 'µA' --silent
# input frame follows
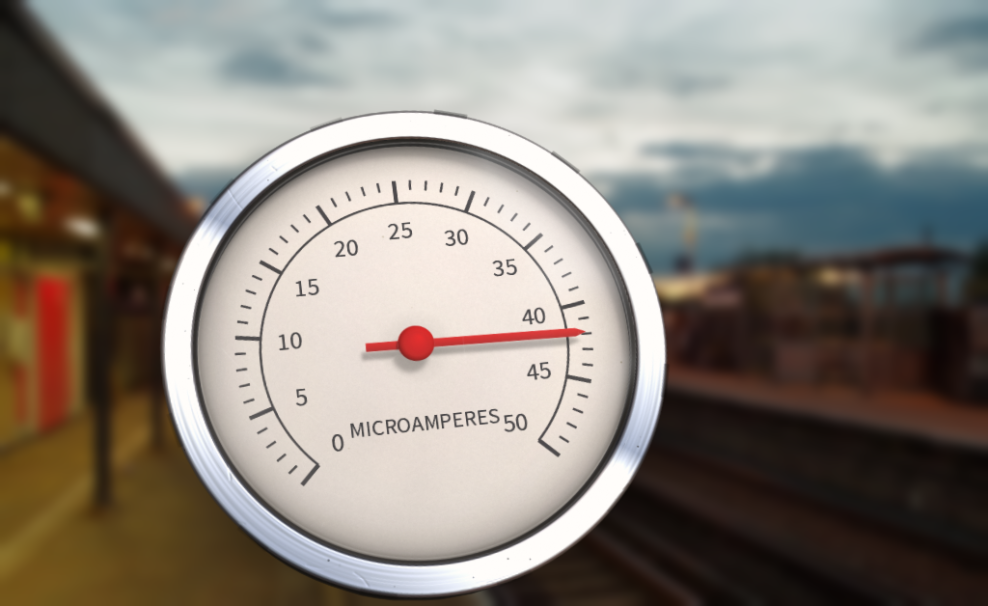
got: 42 µA
